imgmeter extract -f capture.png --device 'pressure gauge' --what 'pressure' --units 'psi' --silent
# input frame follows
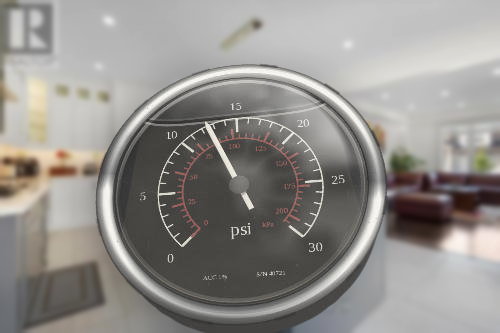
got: 12.5 psi
